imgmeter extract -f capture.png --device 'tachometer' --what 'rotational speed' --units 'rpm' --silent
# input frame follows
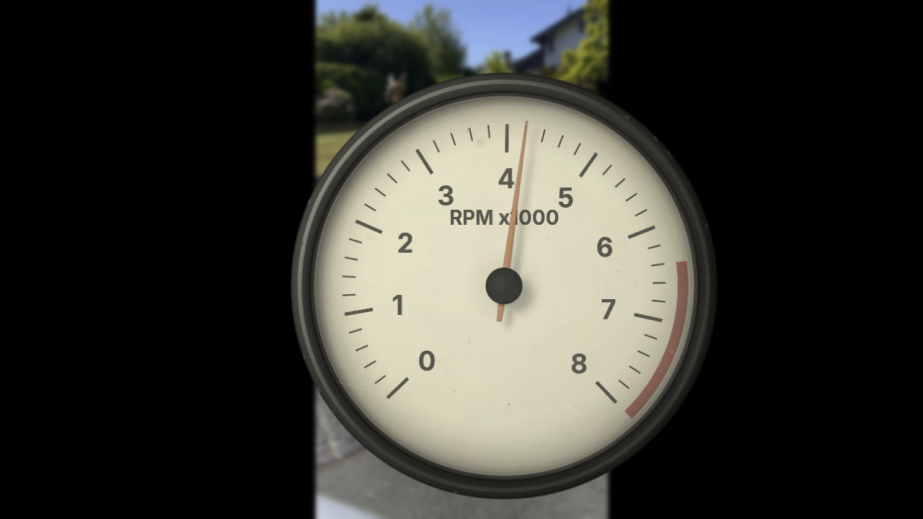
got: 4200 rpm
